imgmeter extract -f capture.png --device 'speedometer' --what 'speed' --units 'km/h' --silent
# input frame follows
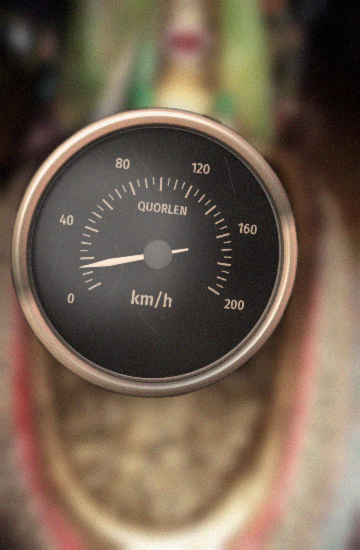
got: 15 km/h
